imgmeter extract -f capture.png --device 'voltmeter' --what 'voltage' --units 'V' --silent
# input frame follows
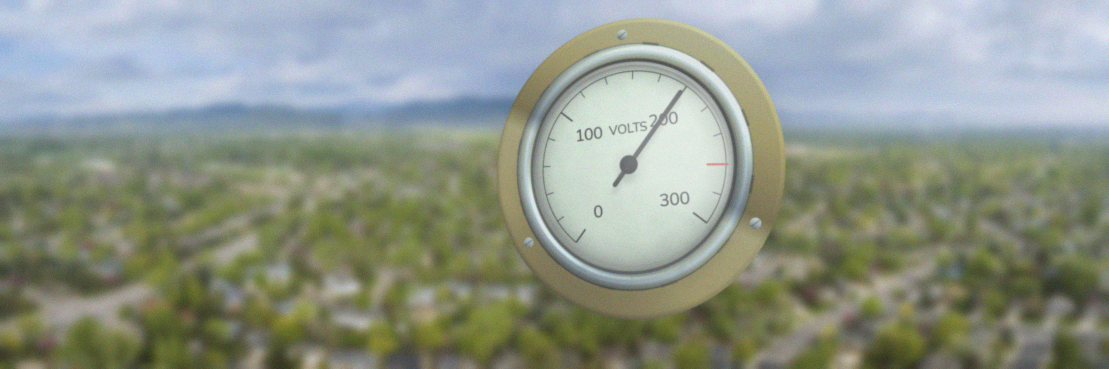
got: 200 V
